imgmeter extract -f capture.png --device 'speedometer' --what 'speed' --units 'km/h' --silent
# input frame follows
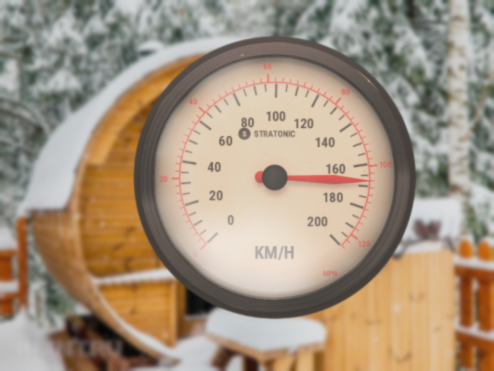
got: 167.5 km/h
